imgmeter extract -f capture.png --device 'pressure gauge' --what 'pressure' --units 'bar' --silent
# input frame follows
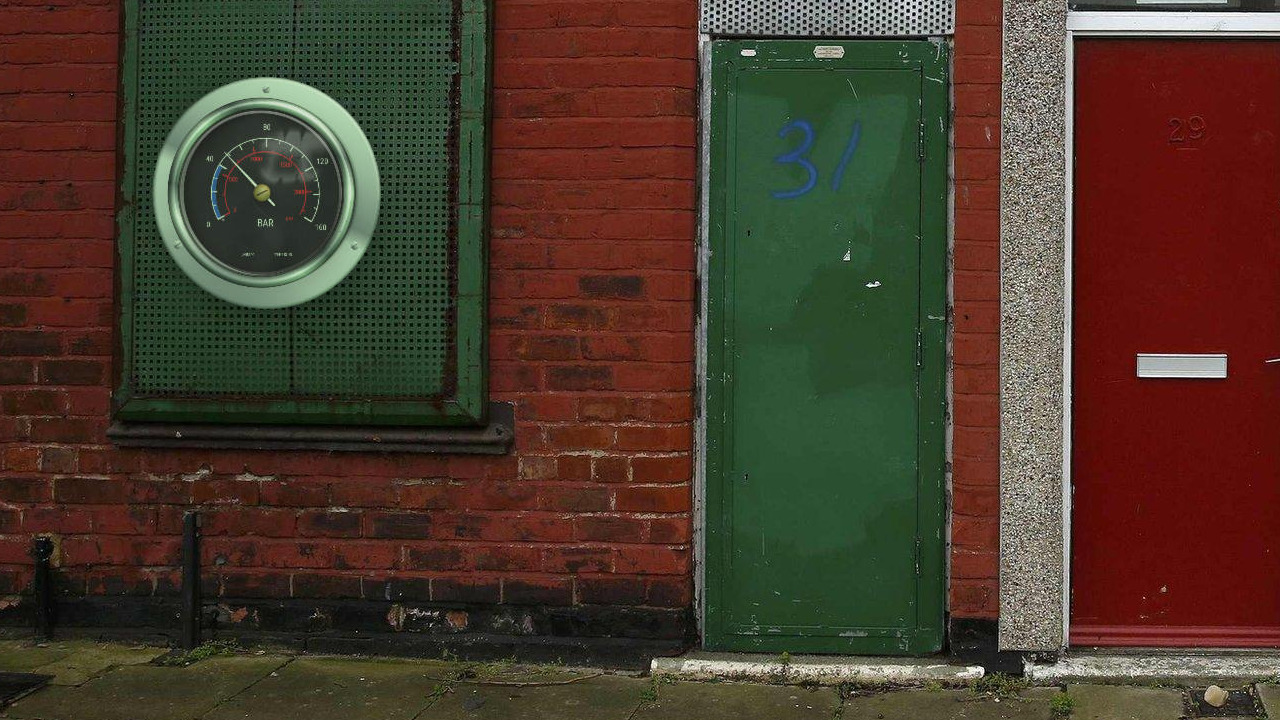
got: 50 bar
